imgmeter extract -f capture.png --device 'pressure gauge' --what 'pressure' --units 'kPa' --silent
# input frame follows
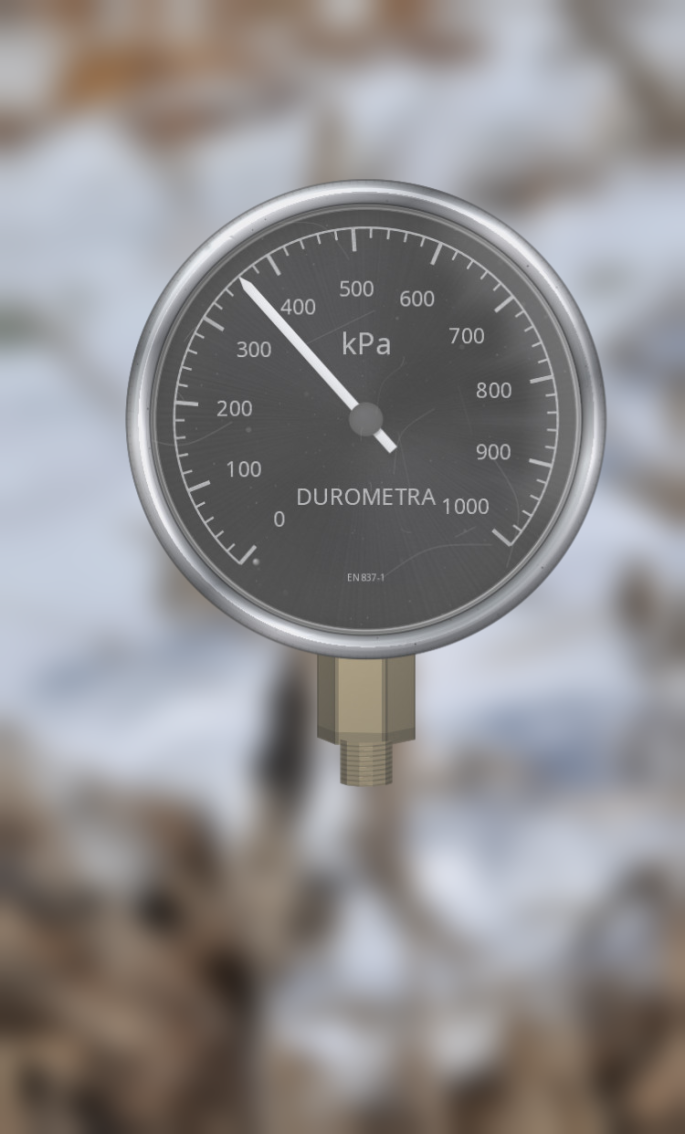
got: 360 kPa
